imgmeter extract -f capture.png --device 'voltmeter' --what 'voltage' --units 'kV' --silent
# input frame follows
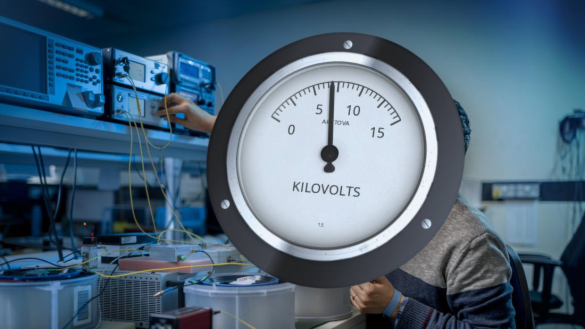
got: 7 kV
